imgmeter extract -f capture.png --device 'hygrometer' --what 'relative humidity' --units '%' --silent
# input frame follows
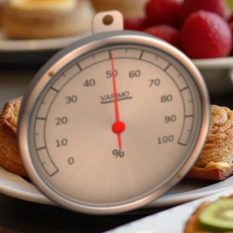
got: 50 %
